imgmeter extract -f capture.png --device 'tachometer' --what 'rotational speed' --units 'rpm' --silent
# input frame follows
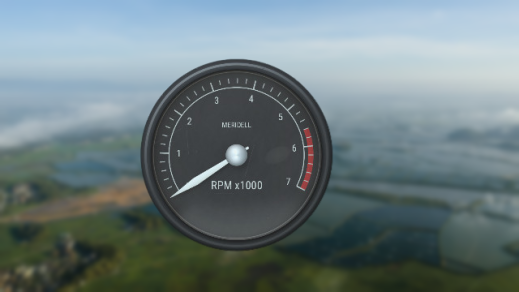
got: 0 rpm
